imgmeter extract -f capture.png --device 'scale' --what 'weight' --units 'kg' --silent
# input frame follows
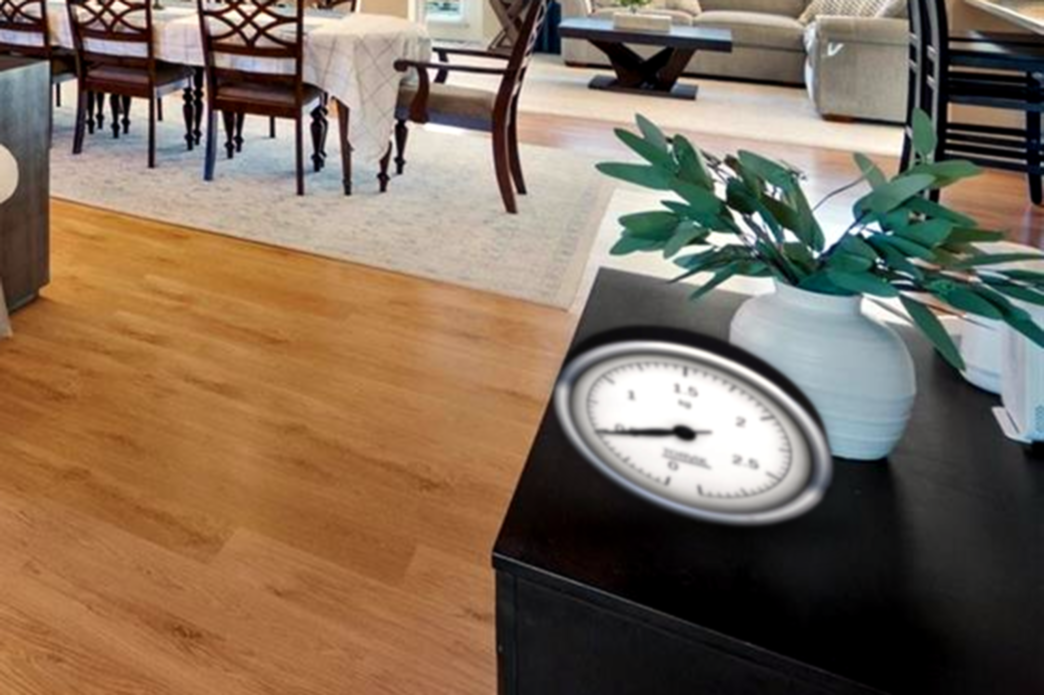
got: 0.5 kg
